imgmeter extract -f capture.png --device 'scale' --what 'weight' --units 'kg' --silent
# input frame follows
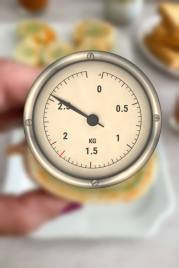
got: 2.55 kg
